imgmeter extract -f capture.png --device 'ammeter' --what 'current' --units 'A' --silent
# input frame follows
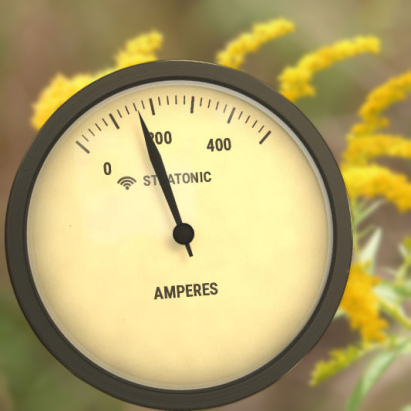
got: 160 A
